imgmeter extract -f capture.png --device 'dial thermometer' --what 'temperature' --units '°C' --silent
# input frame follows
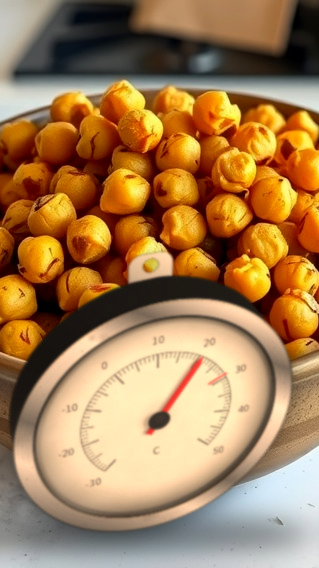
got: 20 °C
